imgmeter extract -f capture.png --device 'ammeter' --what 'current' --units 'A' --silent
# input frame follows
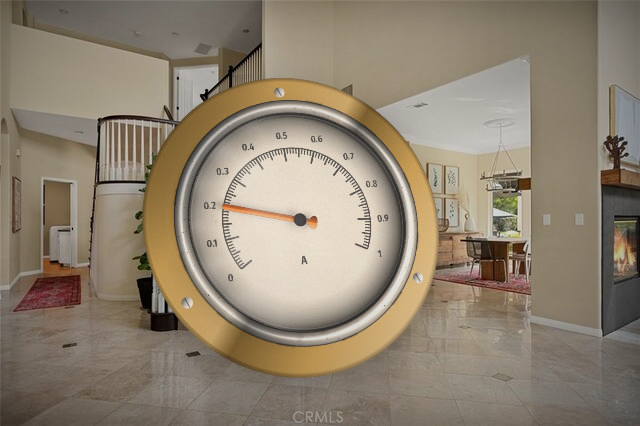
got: 0.2 A
